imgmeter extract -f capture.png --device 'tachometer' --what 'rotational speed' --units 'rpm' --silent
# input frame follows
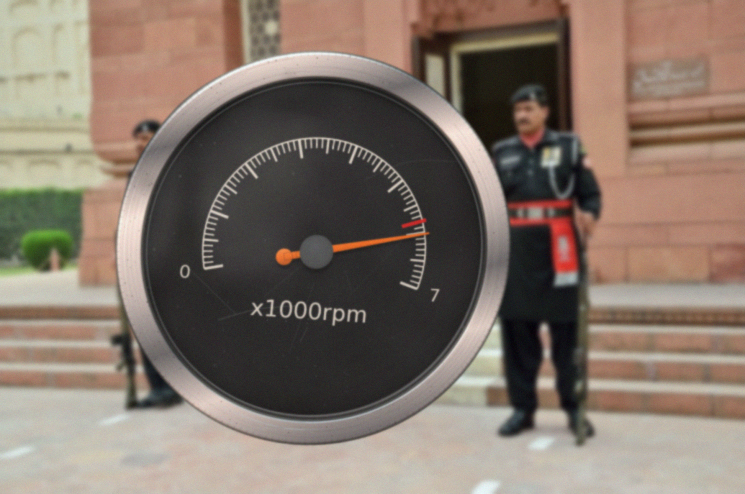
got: 6000 rpm
